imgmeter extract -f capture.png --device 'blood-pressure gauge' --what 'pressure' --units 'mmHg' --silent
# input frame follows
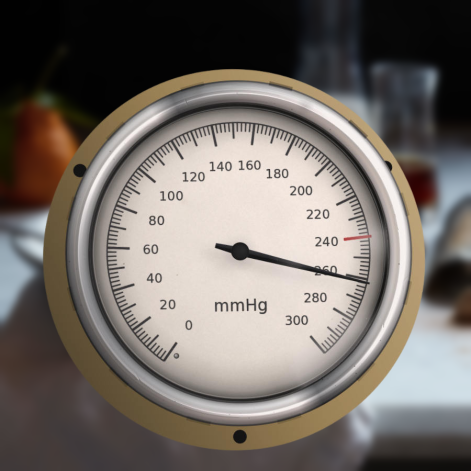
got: 262 mmHg
